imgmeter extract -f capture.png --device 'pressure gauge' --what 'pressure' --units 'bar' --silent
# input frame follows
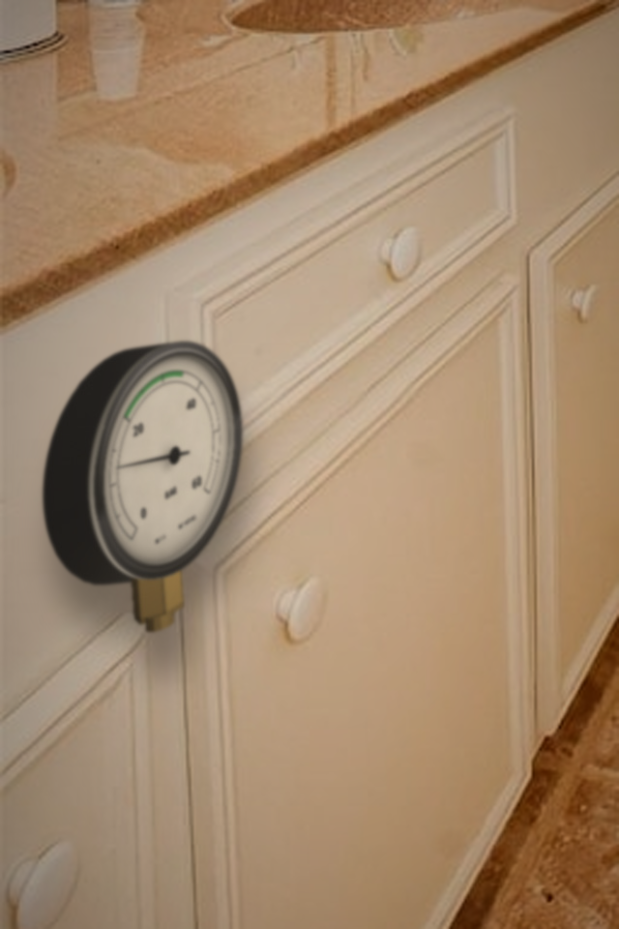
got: 12.5 bar
